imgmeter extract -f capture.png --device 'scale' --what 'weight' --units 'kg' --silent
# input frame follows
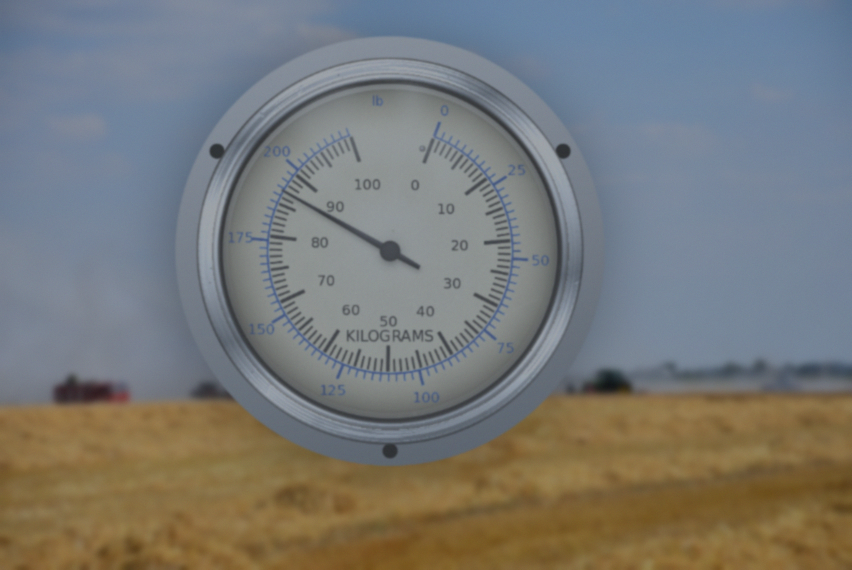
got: 87 kg
